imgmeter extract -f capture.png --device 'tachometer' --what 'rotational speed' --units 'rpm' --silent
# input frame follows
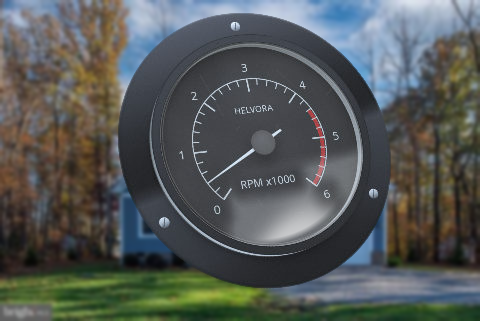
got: 400 rpm
